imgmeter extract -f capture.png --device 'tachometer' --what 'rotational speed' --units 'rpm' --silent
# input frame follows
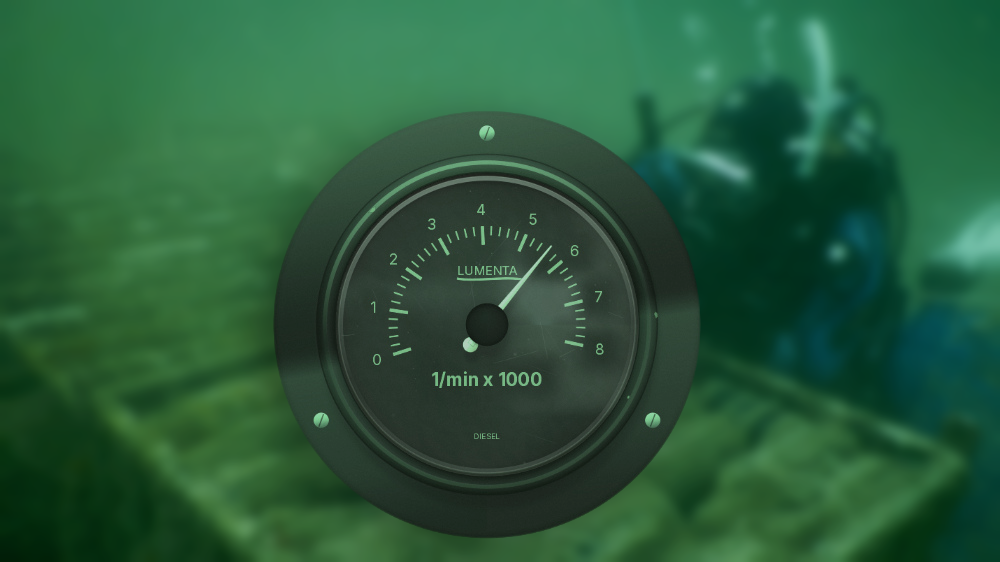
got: 5600 rpm
